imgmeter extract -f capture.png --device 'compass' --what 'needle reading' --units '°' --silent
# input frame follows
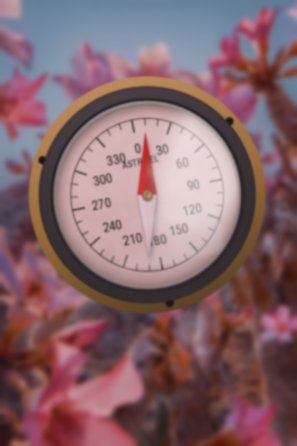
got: 10 °
